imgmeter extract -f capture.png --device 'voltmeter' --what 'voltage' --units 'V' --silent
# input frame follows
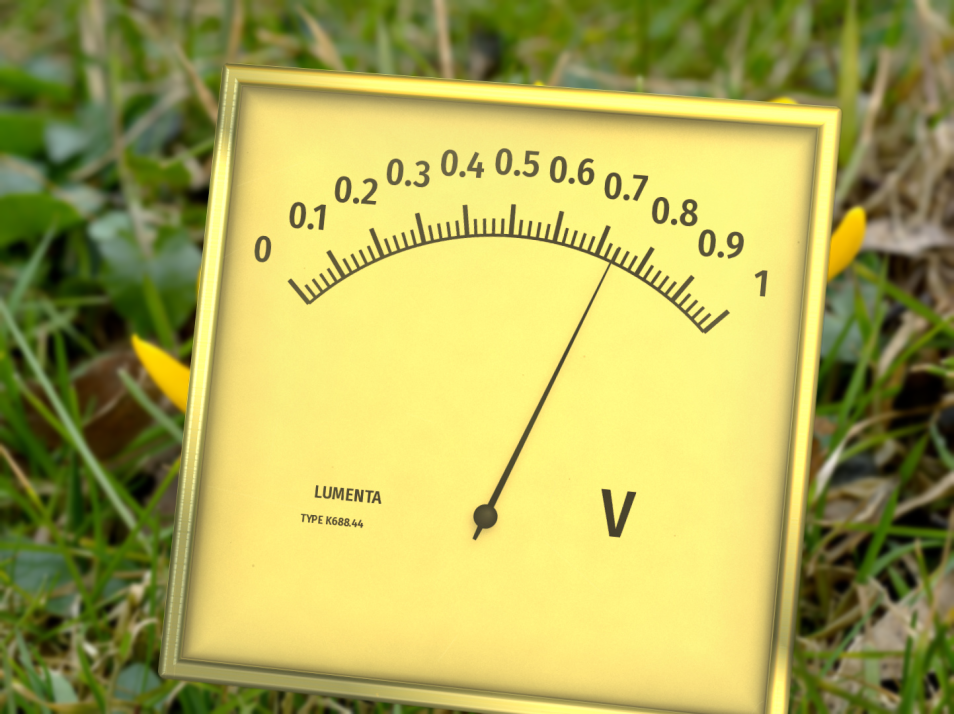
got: 0.74 V
